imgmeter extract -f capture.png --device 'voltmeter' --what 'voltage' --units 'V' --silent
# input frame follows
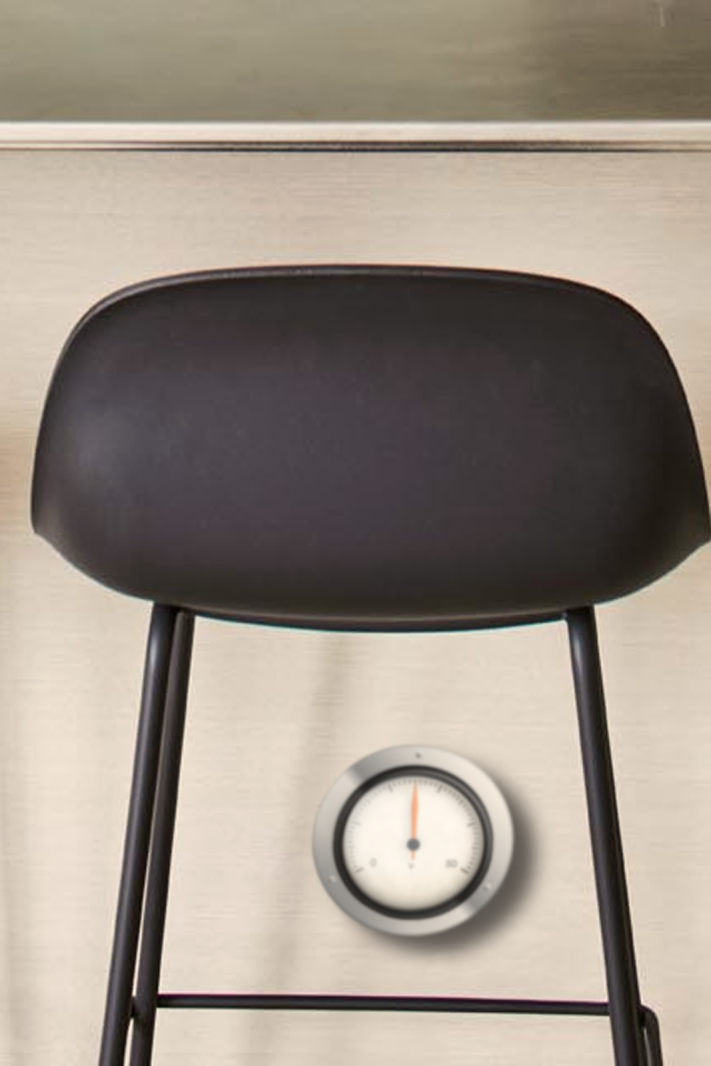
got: 25 V
